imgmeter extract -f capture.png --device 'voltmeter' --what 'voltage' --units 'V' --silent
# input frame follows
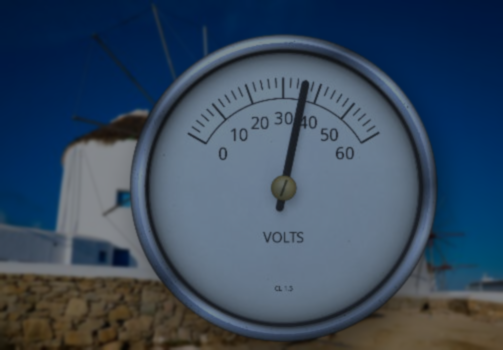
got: 36 V
